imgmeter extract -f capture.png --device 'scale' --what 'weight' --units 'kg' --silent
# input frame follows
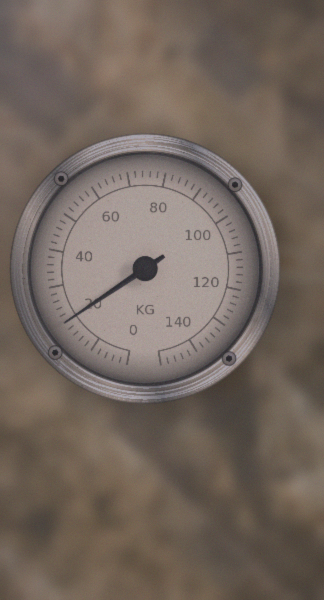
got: 20 kg
